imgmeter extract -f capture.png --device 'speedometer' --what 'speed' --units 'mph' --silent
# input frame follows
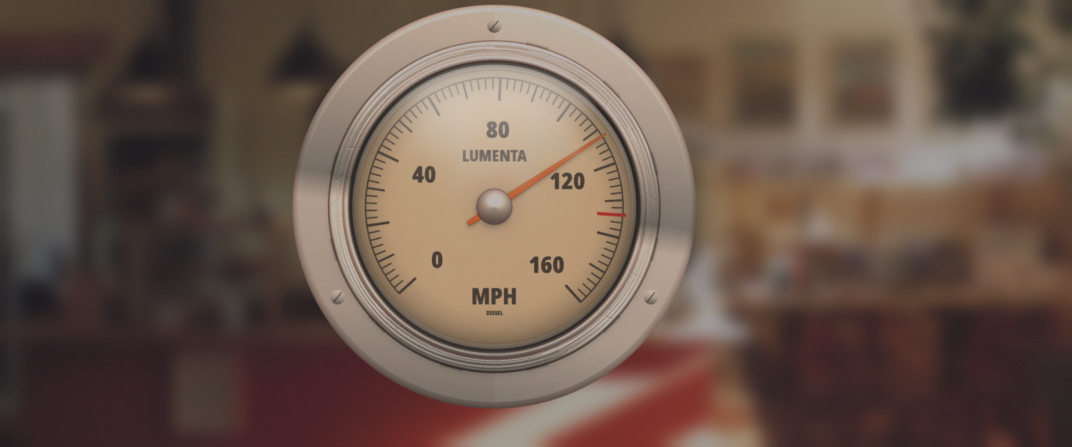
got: 112 mph
